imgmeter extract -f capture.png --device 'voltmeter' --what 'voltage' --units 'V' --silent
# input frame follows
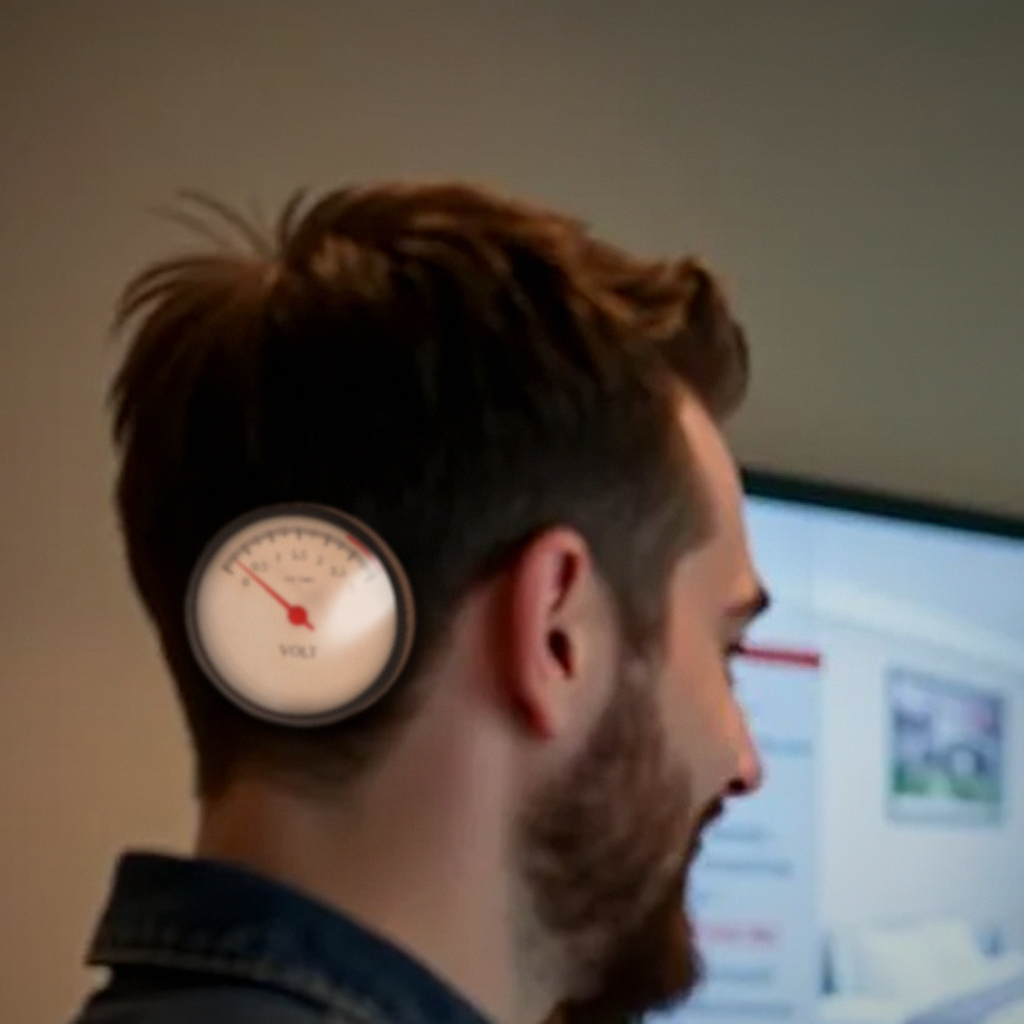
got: 0.25 V
